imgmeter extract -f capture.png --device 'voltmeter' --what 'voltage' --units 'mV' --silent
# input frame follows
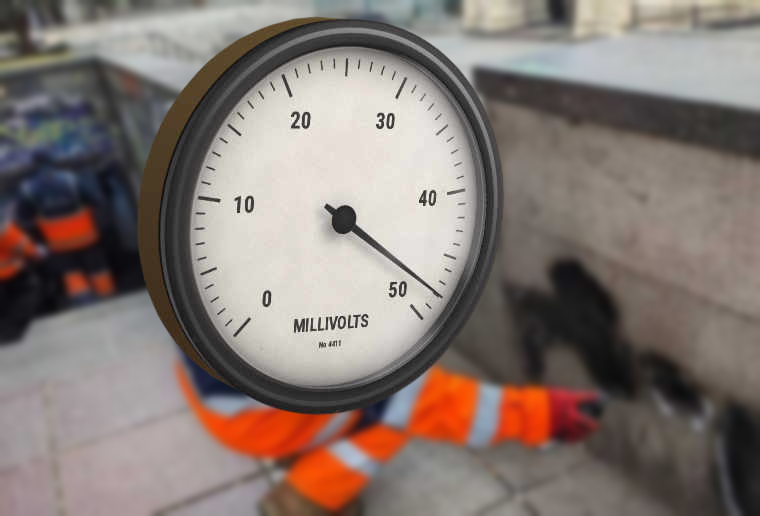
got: 48 mV
